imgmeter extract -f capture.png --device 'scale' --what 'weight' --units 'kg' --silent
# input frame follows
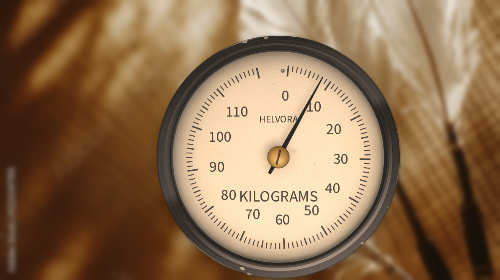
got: 8 kg
